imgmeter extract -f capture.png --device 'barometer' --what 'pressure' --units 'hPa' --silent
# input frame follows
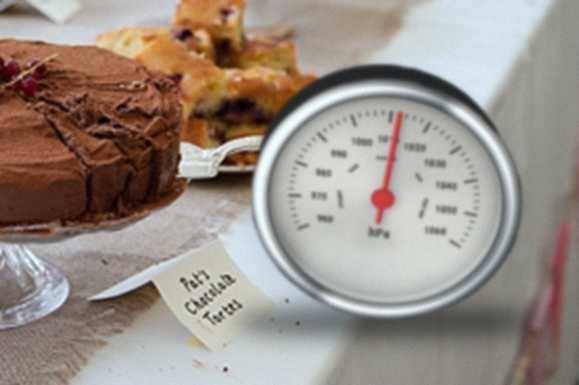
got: 1012 hPa
